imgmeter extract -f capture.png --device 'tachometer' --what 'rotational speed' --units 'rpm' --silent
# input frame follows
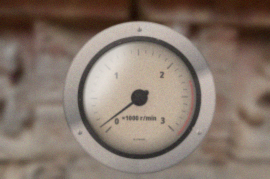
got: 100 rpm
